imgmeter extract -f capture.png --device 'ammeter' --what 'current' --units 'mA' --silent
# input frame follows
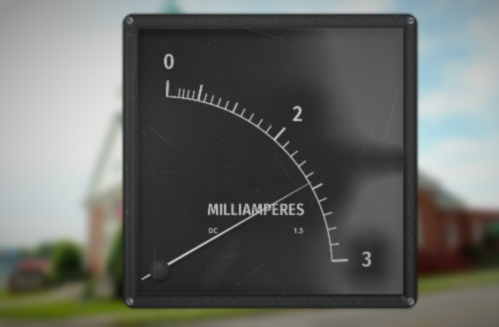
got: 2.45 mA
